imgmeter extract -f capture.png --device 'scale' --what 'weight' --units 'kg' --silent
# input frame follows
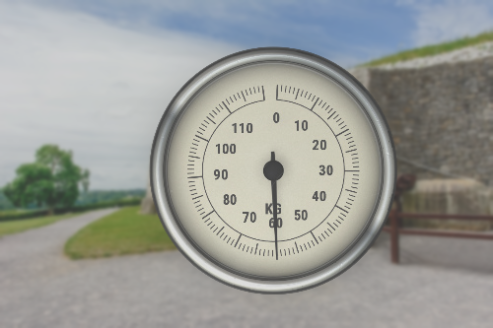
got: 60 kg
